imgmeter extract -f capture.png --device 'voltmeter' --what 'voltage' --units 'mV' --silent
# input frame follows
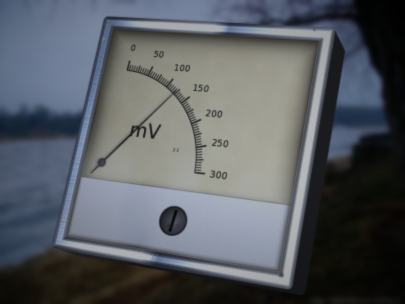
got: 125 mV
